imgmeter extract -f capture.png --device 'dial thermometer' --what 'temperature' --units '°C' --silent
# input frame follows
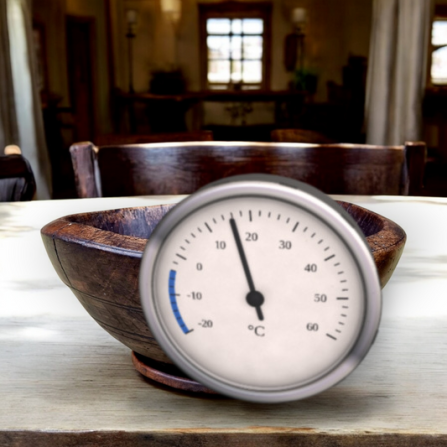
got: 16 °C
